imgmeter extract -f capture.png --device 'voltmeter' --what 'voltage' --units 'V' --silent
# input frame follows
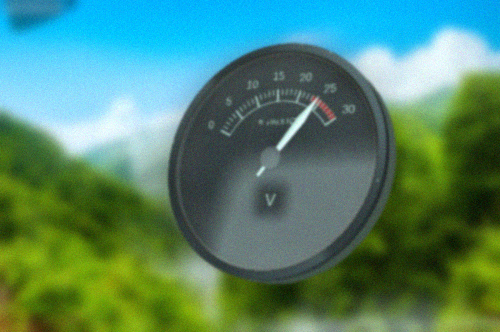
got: 25 V
